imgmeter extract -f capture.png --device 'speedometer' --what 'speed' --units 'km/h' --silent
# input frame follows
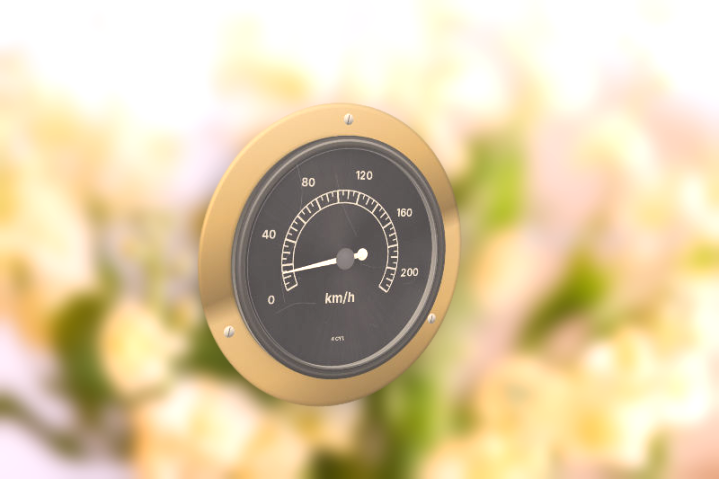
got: 15 km/h
